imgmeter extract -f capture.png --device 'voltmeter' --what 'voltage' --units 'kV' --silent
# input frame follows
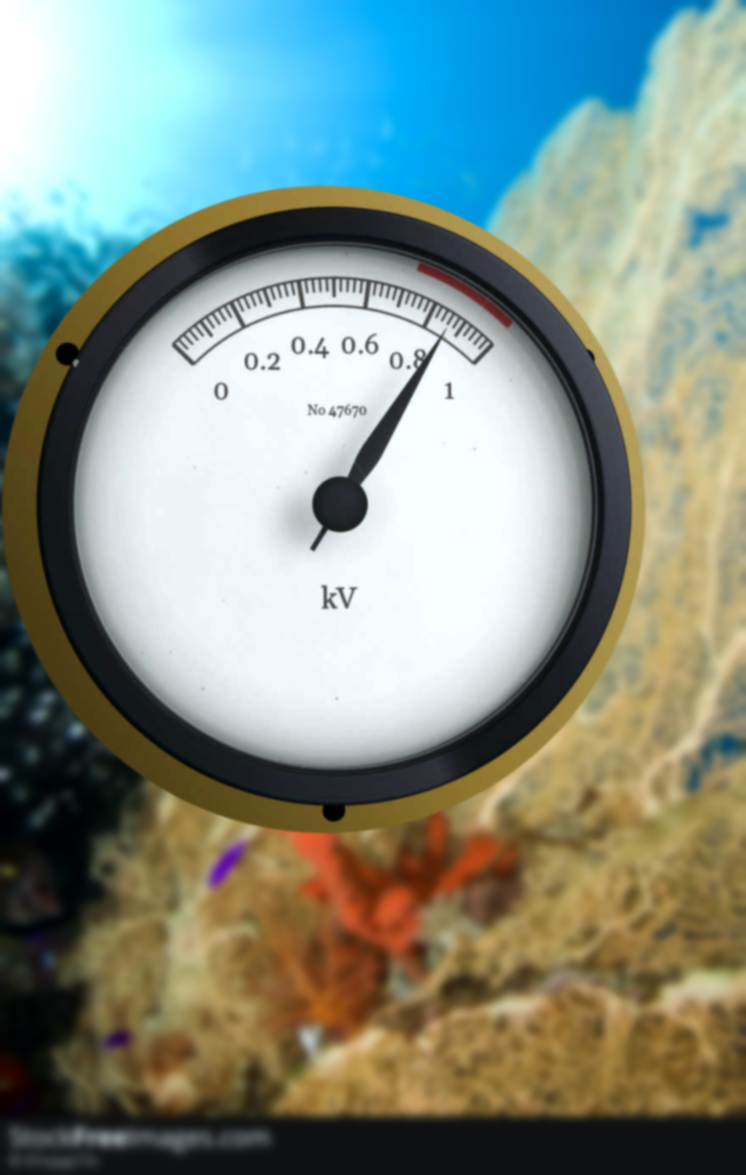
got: 0.86 kV
